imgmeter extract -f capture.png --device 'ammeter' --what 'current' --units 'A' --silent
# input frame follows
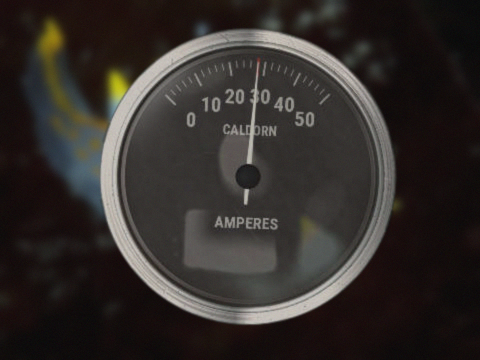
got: 28 A
